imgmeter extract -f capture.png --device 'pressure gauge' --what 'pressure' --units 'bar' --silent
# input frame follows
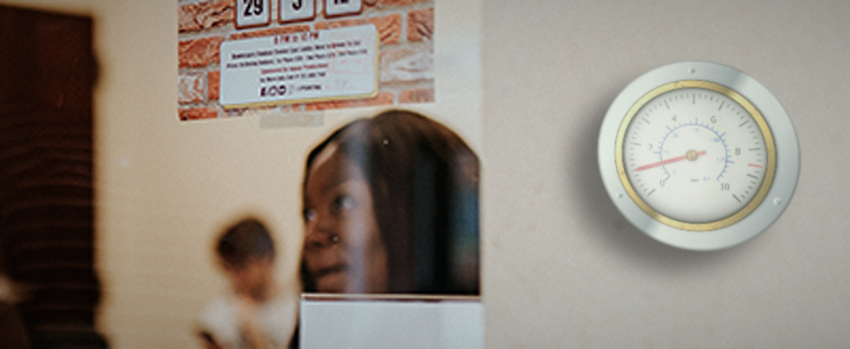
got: 1 bar
